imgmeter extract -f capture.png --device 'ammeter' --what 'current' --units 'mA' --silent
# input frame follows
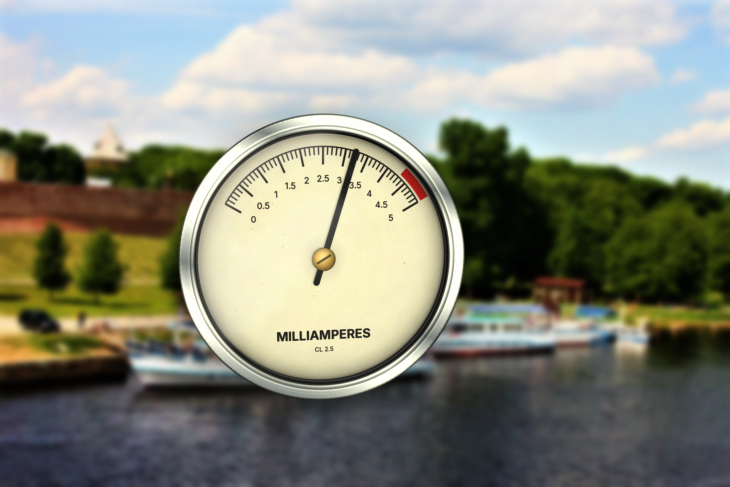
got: 3.2 mA
